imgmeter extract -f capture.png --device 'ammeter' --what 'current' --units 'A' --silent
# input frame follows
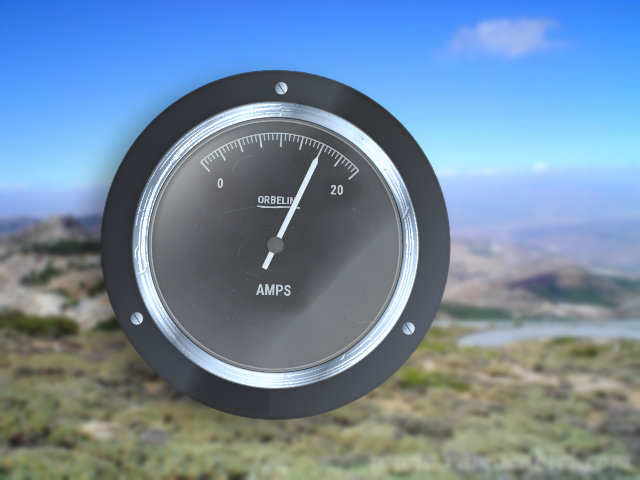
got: 15 A
